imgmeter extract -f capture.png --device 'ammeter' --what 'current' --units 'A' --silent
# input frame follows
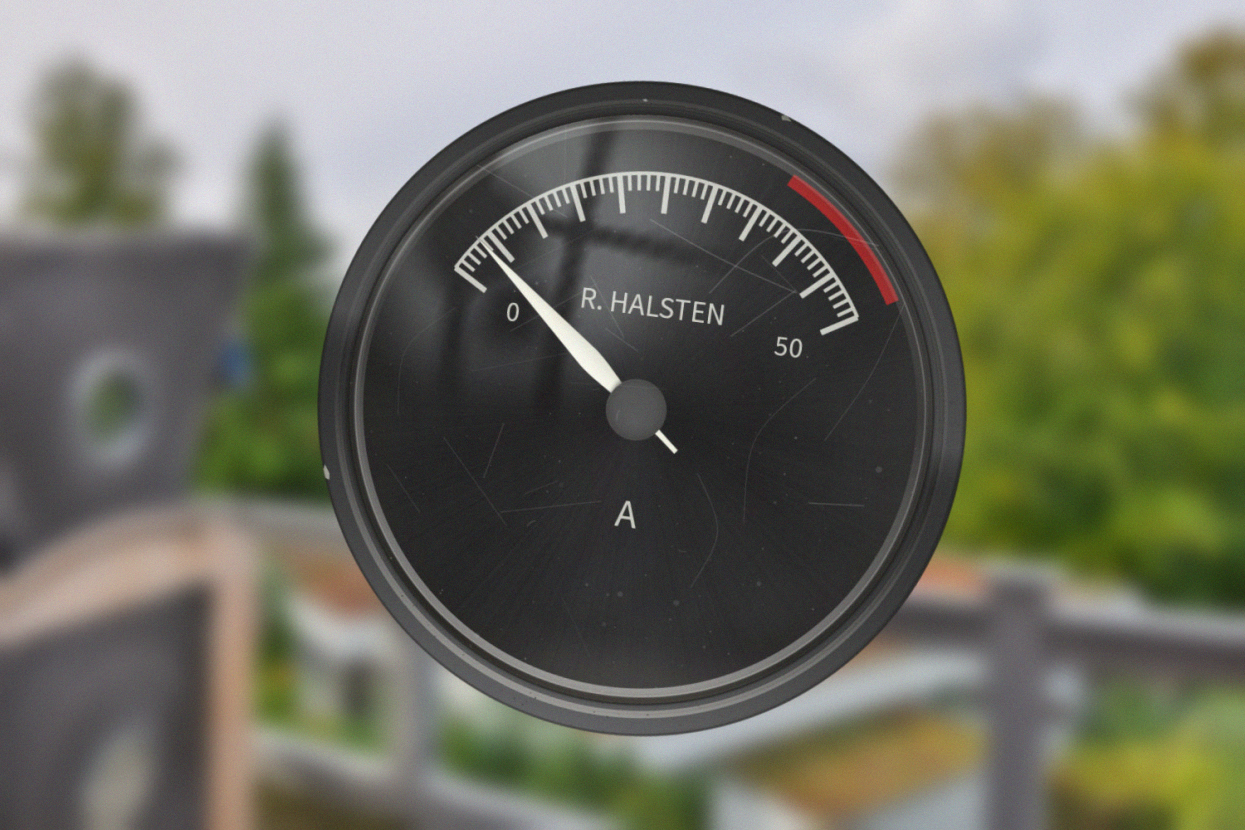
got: 4 A
